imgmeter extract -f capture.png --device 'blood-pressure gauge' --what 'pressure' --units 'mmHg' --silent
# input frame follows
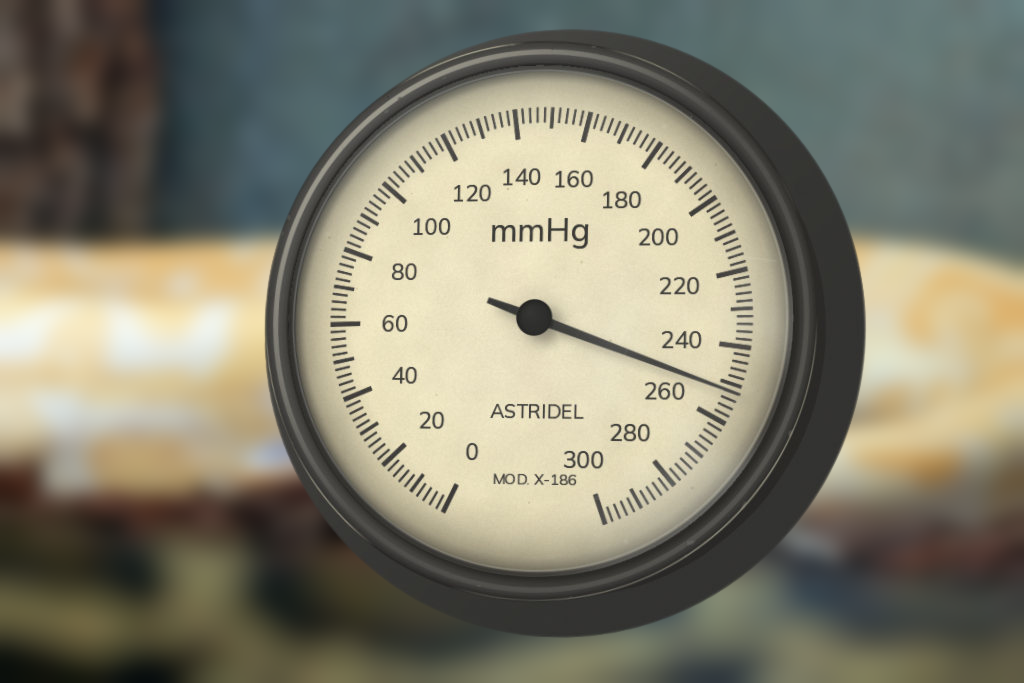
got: 252 mmHg
